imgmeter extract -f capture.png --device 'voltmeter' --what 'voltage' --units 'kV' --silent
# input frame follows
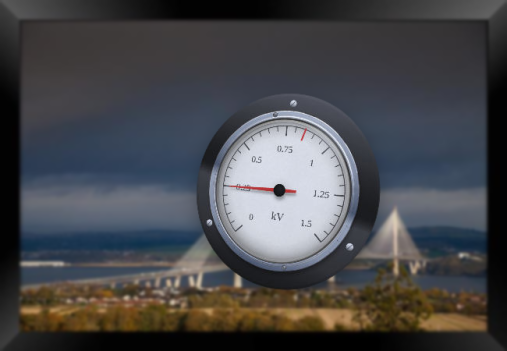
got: 0.25 kV
